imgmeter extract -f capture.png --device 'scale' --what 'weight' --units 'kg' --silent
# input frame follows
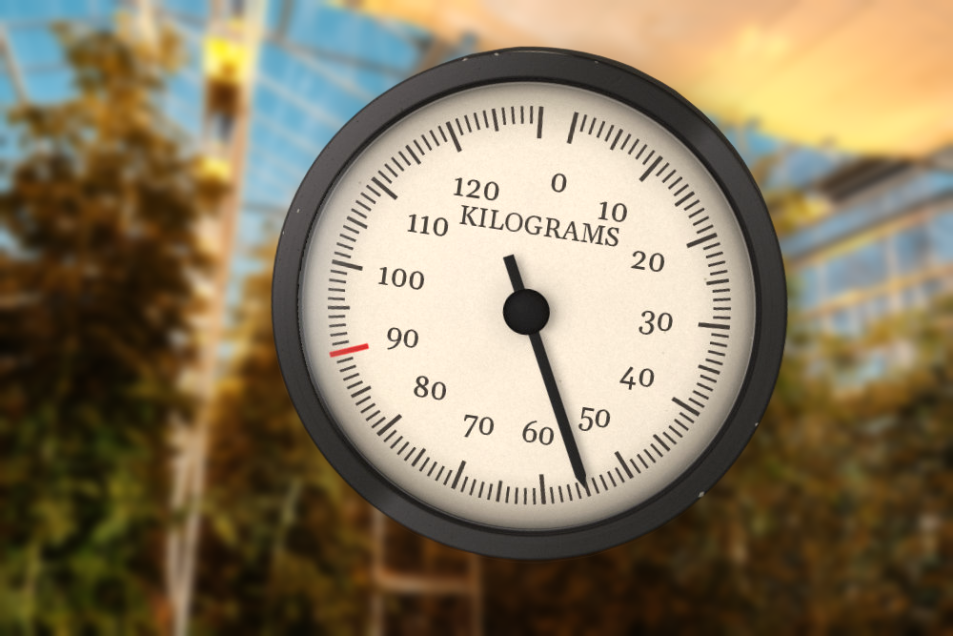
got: 55 kg
